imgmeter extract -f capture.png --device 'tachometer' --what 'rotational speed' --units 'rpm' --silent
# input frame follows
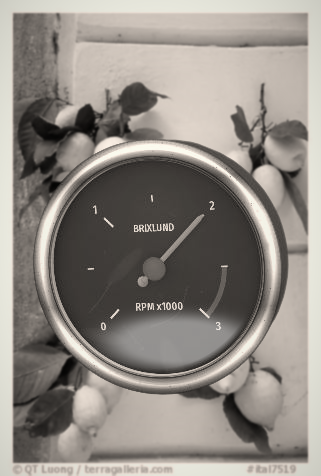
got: 2000 rpm
